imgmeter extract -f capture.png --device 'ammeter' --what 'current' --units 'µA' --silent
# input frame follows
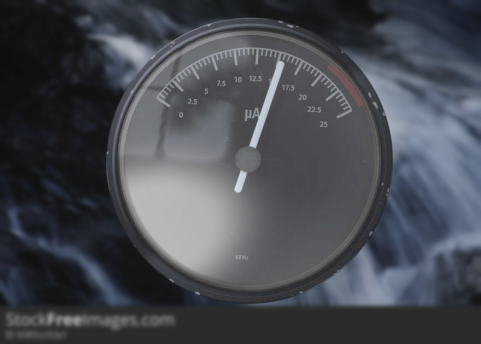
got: 15.5 µA
